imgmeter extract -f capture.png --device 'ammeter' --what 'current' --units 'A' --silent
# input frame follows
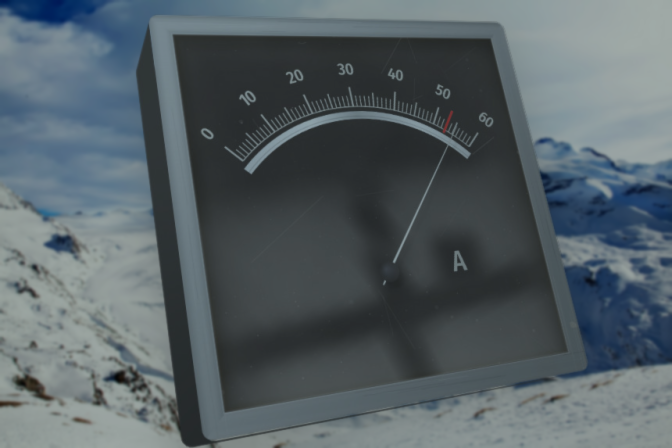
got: 55 A
